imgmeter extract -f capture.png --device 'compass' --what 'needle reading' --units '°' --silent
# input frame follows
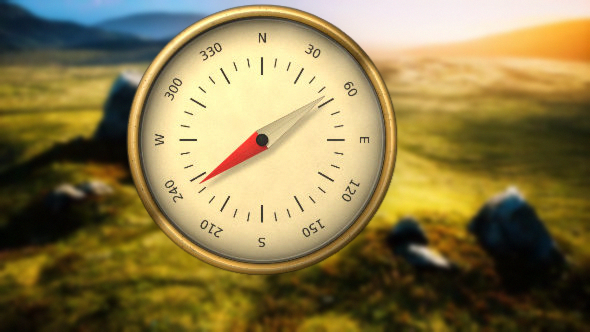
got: 235 °
